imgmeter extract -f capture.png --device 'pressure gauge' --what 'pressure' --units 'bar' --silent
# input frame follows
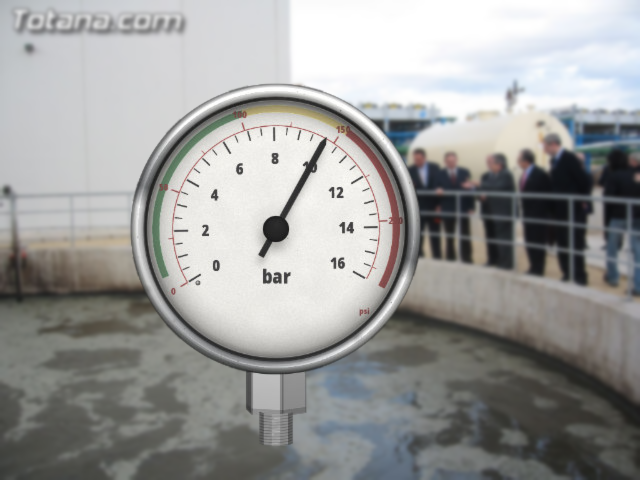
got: 10 bar
